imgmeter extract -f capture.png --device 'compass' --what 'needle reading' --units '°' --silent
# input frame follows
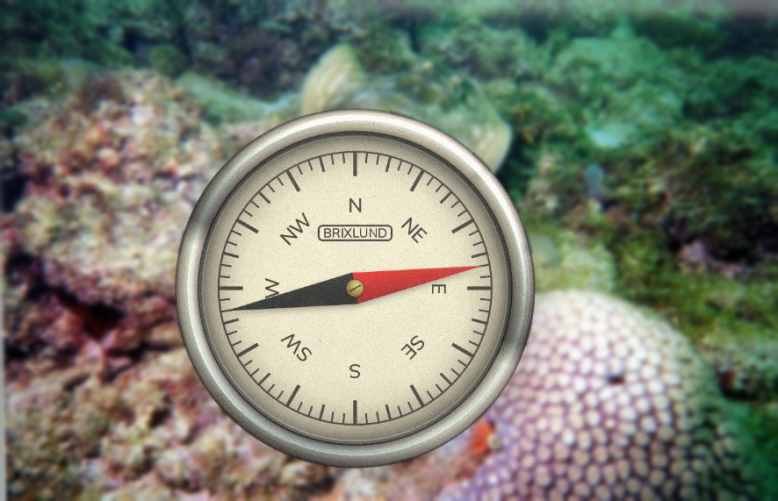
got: 80 °
